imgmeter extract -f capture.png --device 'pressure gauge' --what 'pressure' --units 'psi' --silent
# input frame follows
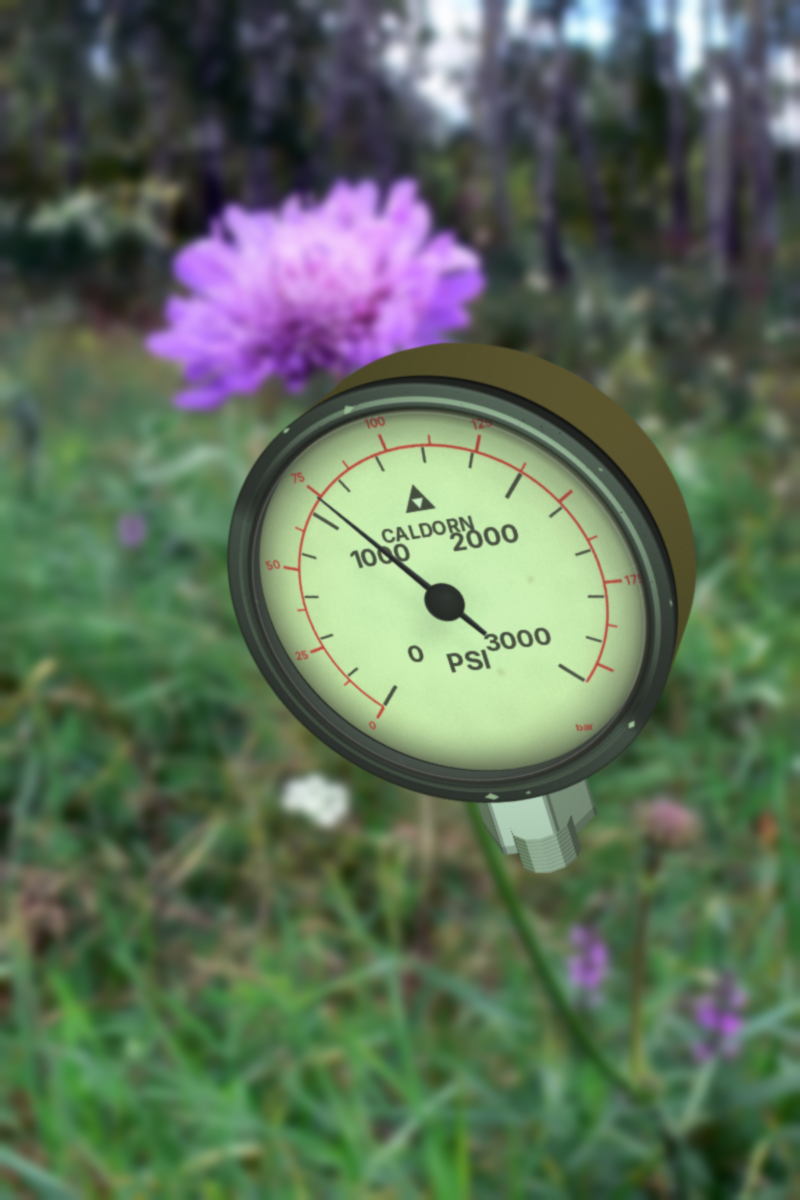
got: 1100 psi
